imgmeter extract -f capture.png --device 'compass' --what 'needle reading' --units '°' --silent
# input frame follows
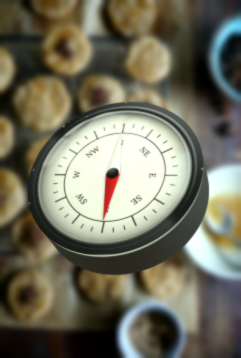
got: 180 °
